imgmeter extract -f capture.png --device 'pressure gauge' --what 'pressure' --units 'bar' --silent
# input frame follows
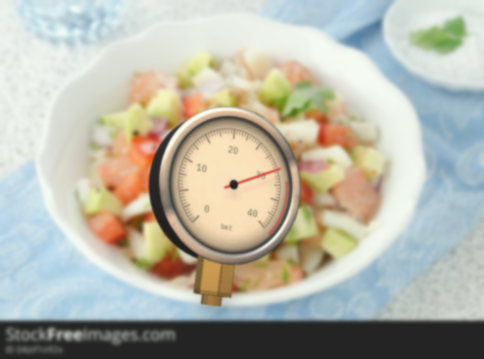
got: 30 bar
